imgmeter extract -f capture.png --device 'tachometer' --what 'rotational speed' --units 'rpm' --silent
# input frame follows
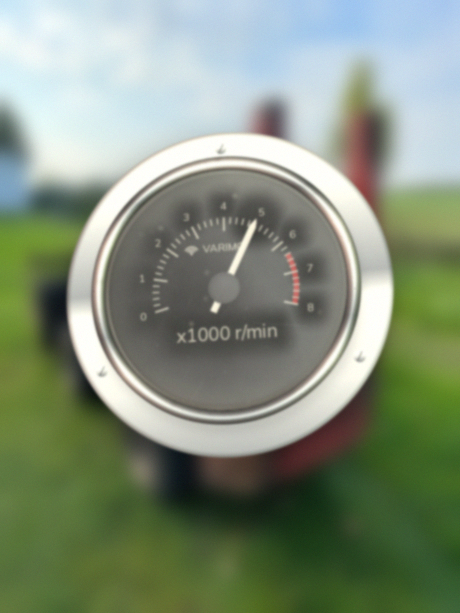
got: 5000 rpm
